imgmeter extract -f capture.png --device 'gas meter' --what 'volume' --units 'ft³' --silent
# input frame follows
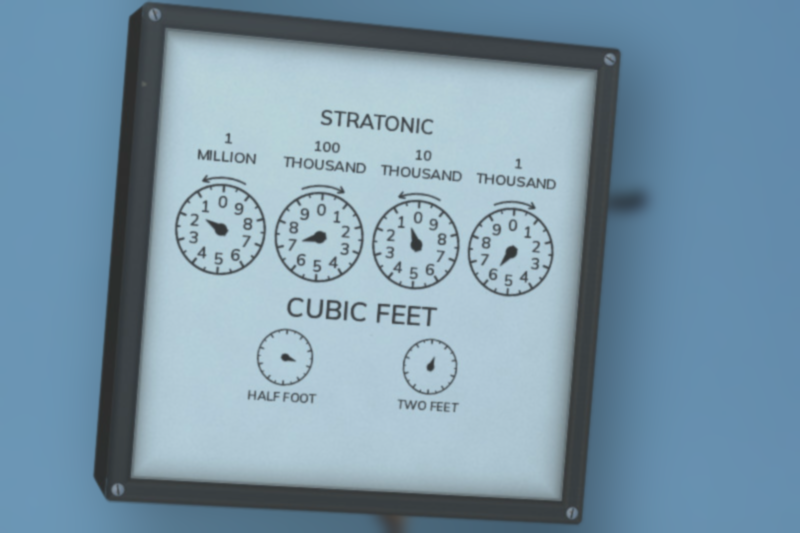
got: 170600 ft³
